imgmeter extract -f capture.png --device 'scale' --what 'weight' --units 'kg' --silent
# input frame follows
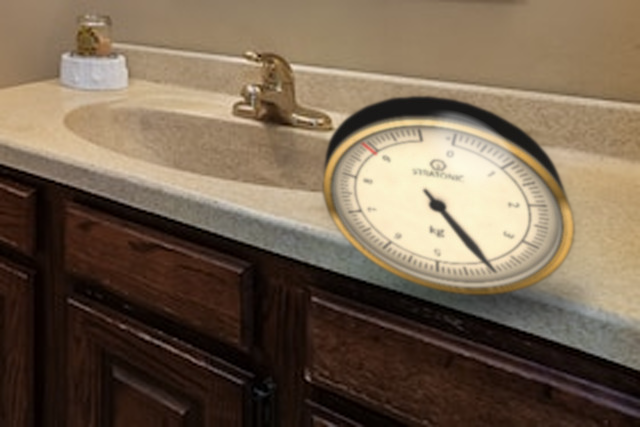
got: 4 kg
